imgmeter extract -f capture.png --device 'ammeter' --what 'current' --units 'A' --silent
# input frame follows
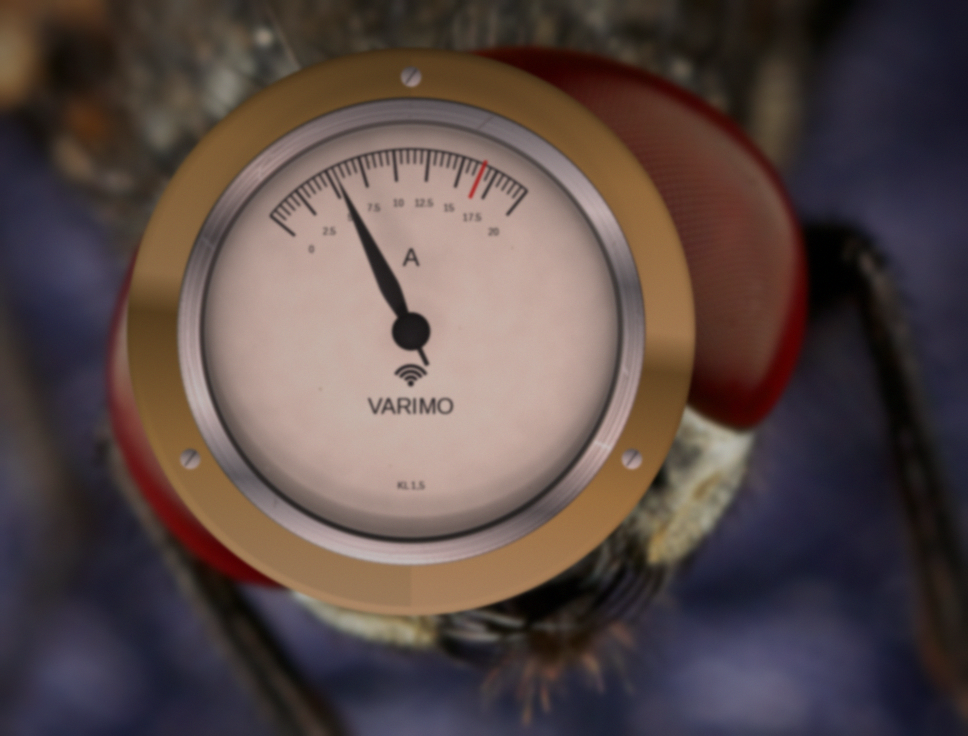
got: 5.5 A
